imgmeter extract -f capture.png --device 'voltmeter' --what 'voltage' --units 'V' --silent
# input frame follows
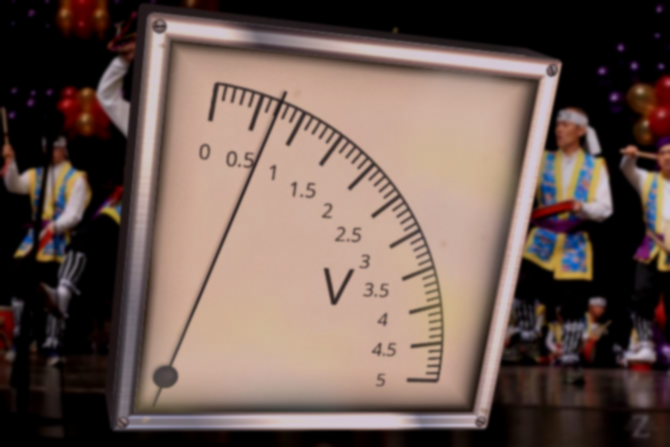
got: 0.7 V
